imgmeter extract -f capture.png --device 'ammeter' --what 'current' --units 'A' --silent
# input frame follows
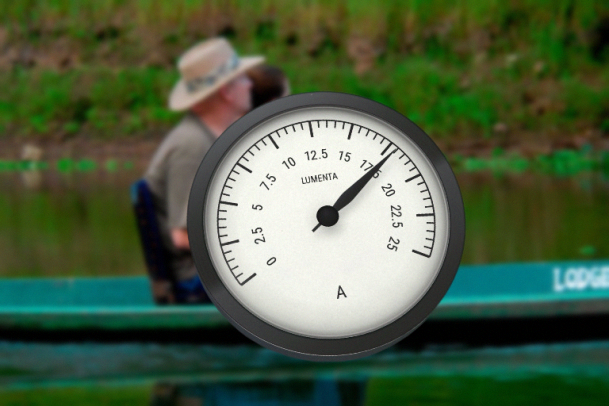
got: 18 A
